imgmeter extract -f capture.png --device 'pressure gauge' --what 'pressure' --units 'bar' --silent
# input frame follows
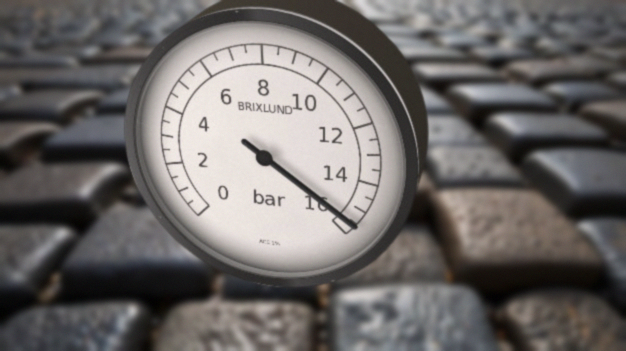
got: 15.5 bar
